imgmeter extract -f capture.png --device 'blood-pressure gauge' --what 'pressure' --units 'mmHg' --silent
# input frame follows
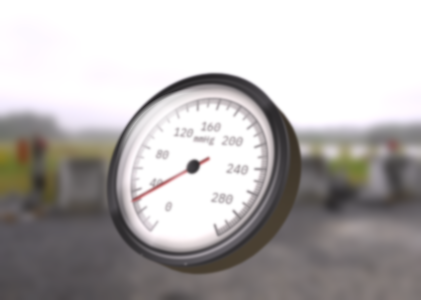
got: 30 mmHg
